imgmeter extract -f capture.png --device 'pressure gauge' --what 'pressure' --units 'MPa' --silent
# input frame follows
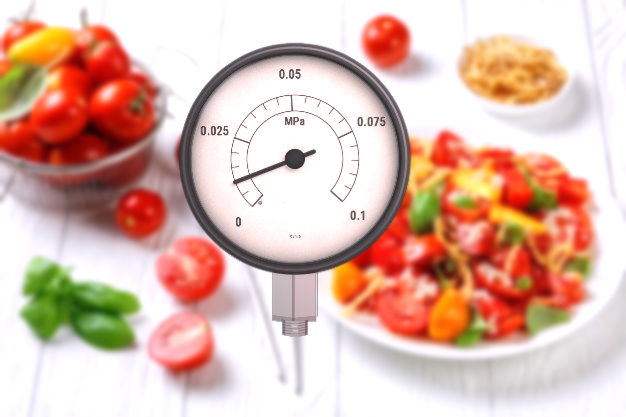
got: 0.01 MPa
